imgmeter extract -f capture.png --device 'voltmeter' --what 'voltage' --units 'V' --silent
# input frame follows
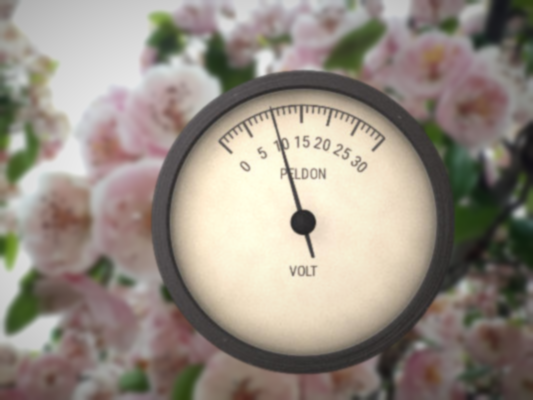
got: 10 V
